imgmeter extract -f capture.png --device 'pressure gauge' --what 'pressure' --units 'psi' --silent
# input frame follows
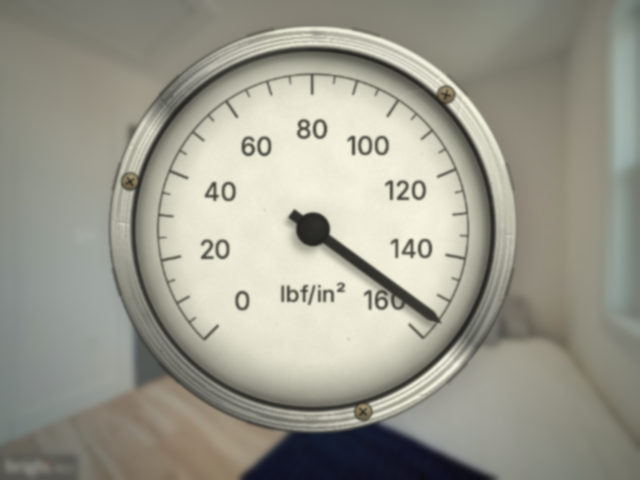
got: 155 psi
